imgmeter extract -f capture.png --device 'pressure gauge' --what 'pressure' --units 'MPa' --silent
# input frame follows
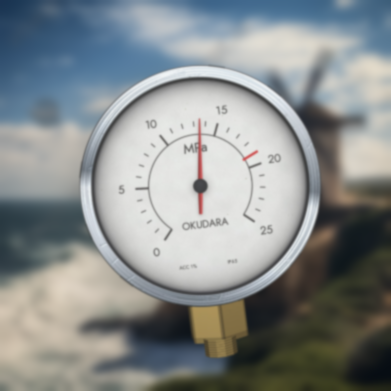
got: 13.5 MPa
